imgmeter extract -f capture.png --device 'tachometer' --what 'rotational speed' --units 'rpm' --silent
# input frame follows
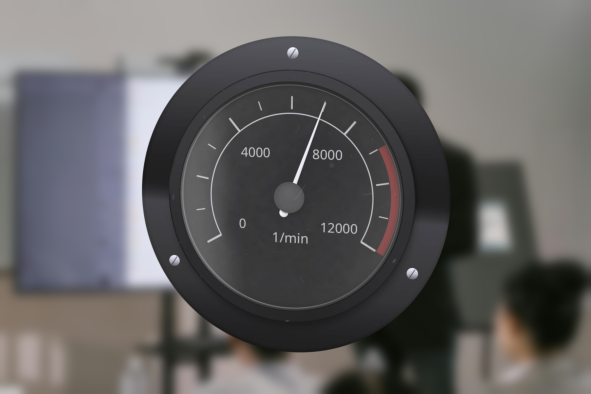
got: 7000 rpm
